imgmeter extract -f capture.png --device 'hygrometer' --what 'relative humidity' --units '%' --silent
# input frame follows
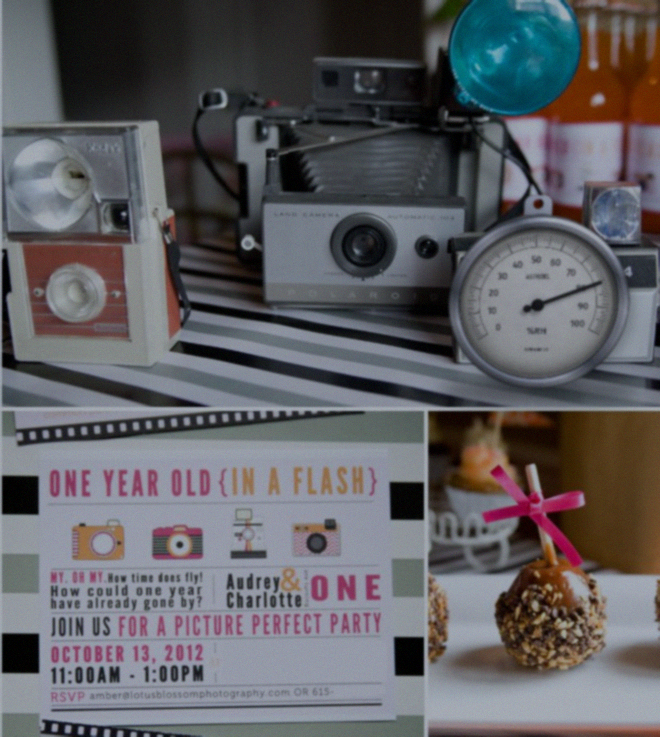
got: 80 %
